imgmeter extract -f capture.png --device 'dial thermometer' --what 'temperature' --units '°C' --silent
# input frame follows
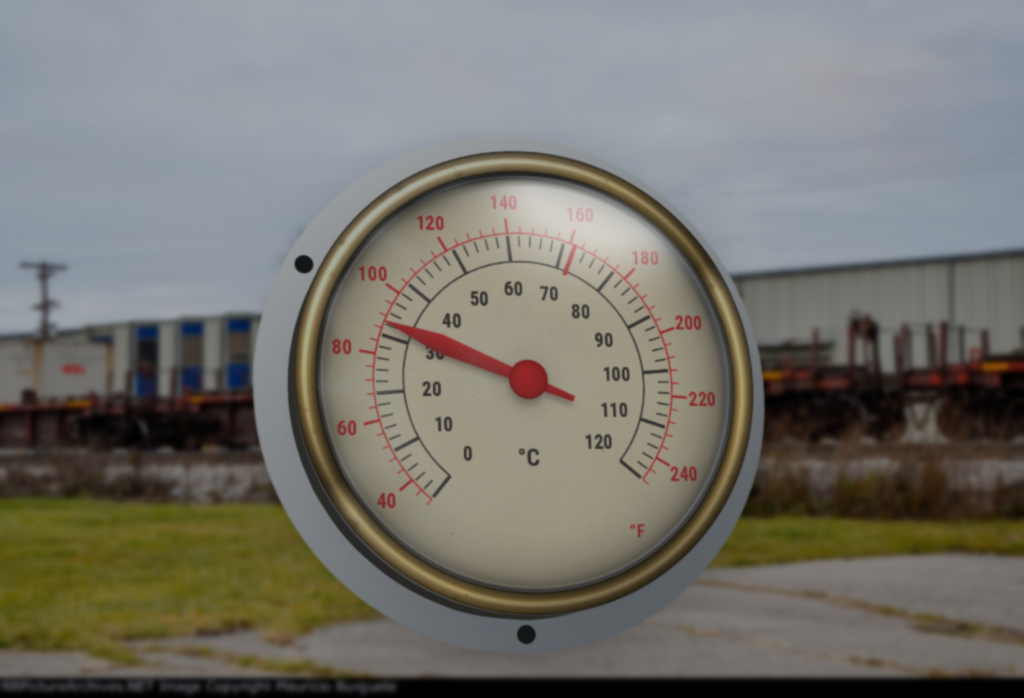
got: 32 °C
